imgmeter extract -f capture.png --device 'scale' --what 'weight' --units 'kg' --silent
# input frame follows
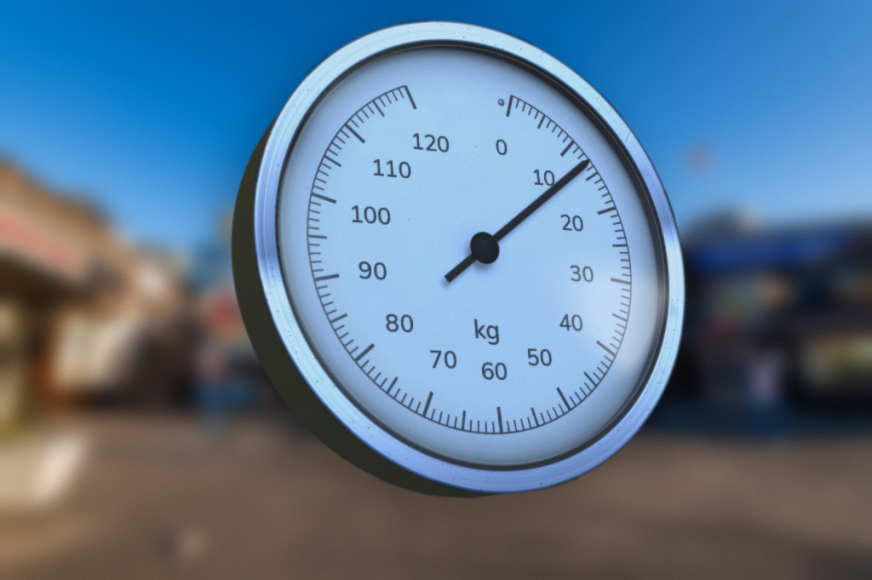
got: 13 kg
